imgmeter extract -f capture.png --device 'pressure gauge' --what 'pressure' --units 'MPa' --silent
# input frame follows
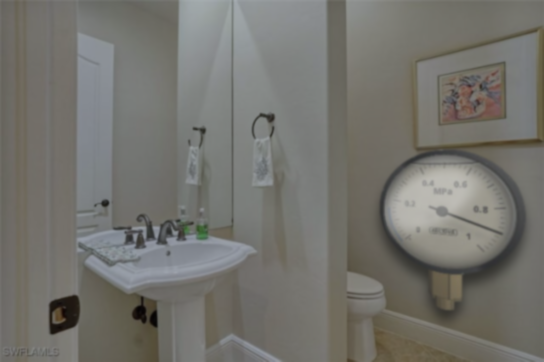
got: 0.9 MPa
